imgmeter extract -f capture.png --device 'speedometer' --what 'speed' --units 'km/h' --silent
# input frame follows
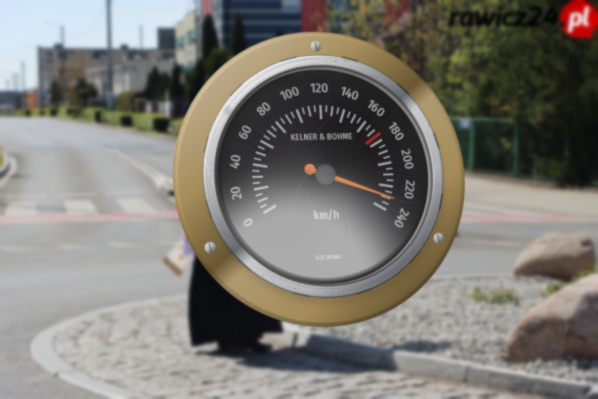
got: 230 km/h
